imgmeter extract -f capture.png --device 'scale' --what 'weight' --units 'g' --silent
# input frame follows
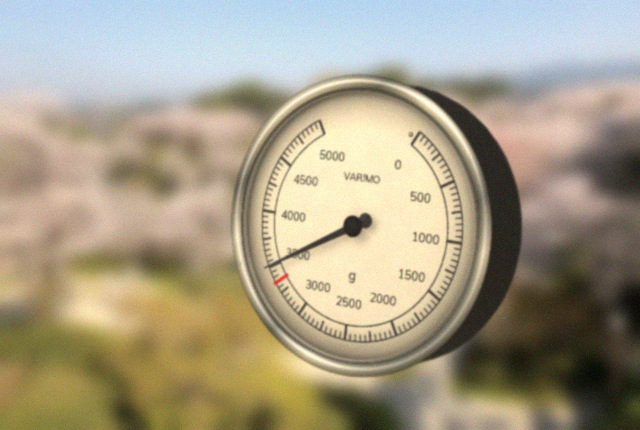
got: 3500 g
